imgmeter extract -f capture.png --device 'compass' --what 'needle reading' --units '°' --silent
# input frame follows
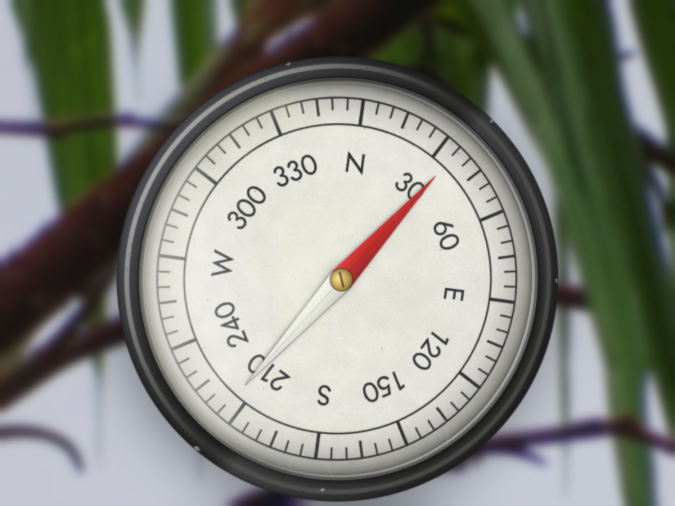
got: 35 °
